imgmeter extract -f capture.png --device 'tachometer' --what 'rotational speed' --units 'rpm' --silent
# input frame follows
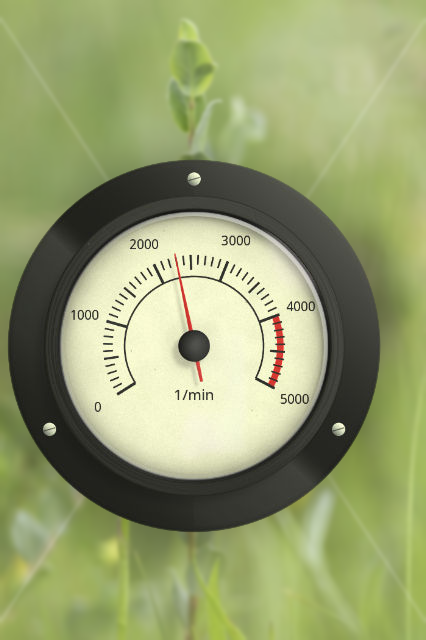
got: 2300 rpm
